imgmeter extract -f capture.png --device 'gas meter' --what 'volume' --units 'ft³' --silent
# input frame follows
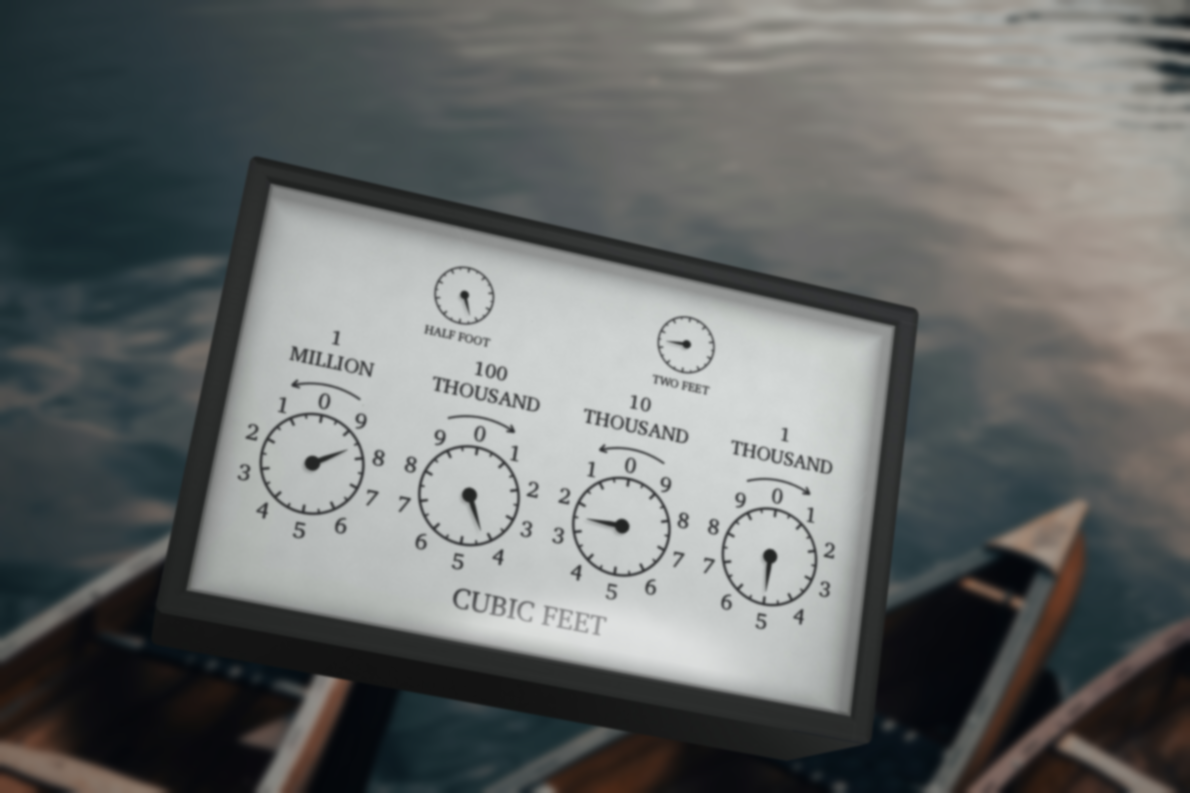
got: 842500 ft³
